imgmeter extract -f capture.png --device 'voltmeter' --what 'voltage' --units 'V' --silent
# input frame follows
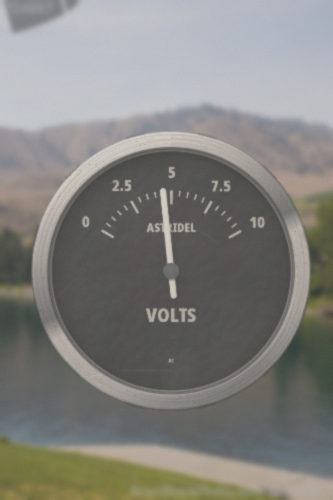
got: 4.5 V
